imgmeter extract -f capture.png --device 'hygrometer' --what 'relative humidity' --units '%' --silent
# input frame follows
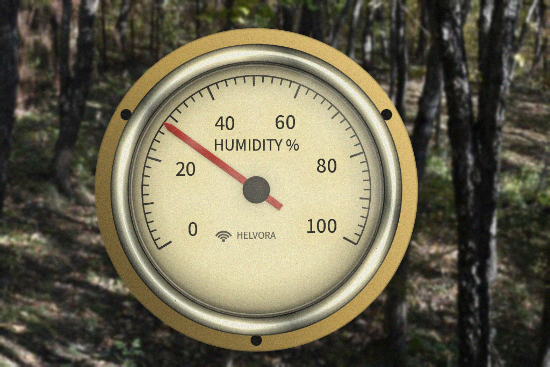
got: 28 %
